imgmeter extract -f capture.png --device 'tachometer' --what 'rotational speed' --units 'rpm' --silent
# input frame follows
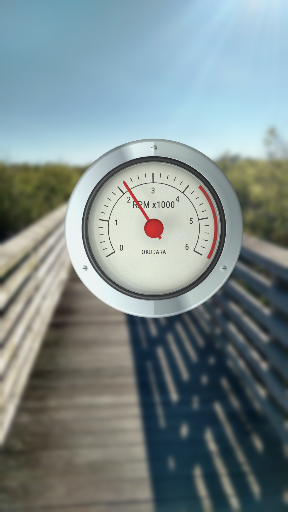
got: 2200 rpm
